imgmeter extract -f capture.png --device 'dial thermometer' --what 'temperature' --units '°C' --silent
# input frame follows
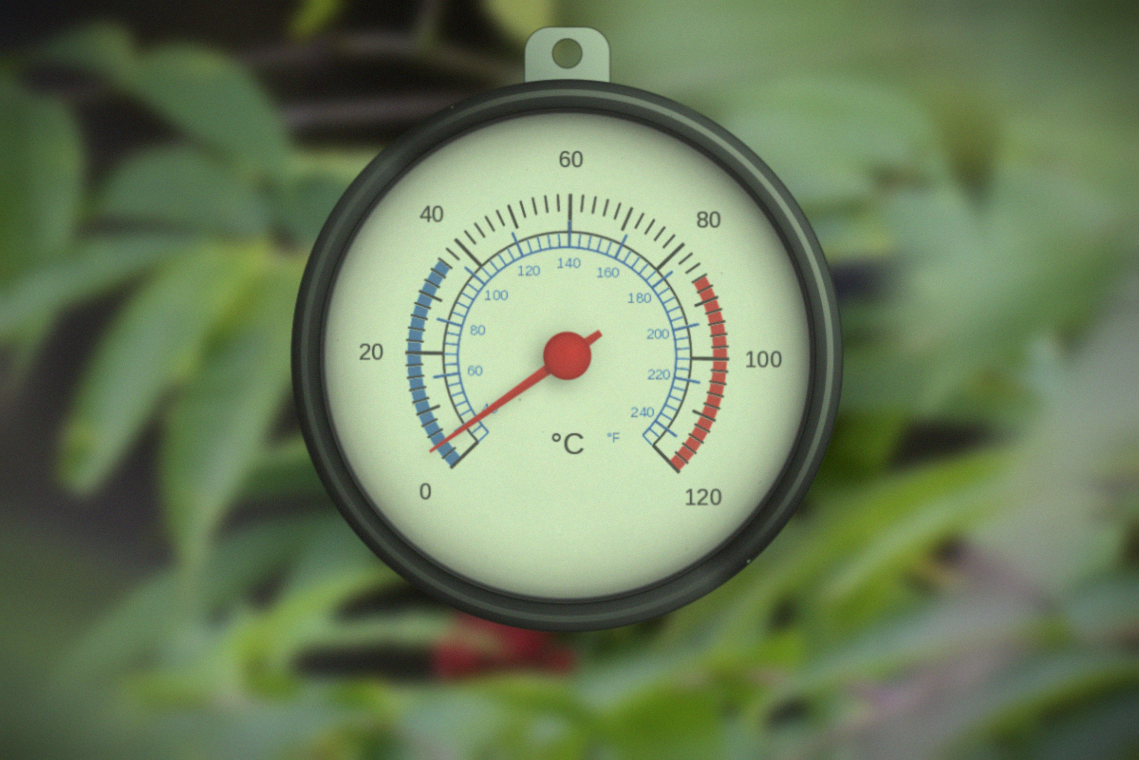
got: 4 °C
